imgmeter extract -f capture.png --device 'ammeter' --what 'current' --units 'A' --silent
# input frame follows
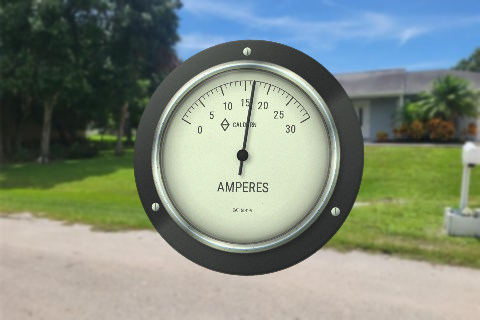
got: 17 A
